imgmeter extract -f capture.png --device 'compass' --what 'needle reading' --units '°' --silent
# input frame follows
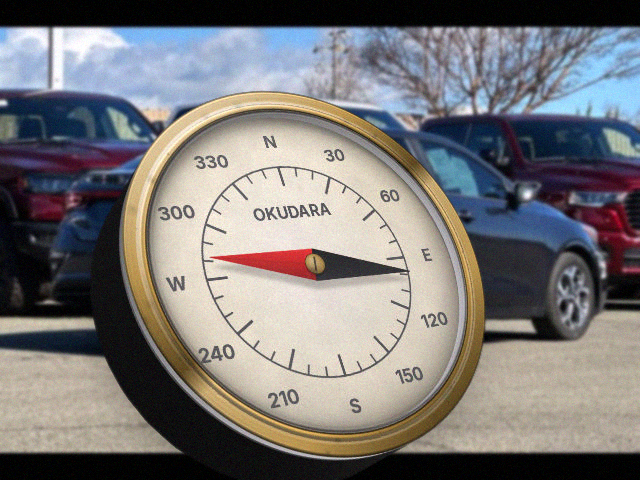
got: 280 °
